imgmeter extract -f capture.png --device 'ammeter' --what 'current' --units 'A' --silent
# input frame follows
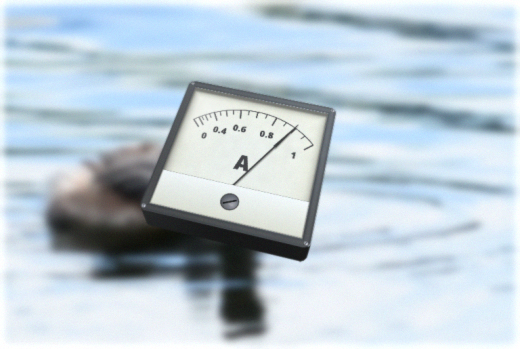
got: 0.9 A
